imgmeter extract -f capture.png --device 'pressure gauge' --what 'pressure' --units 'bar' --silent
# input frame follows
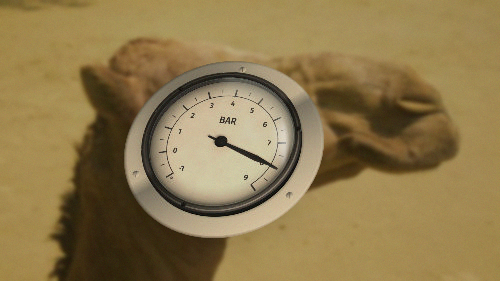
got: 8 bar
